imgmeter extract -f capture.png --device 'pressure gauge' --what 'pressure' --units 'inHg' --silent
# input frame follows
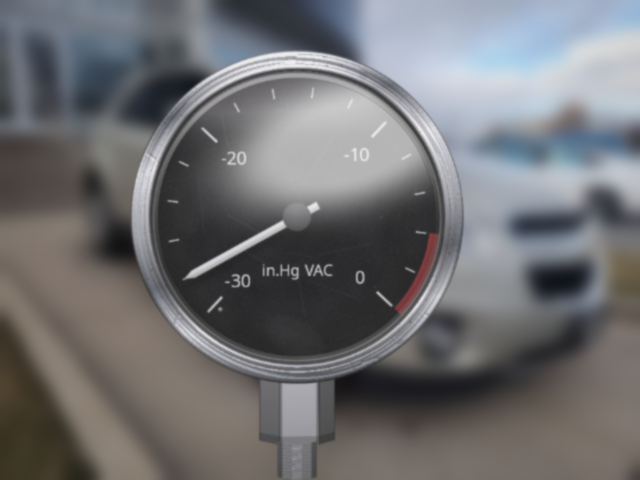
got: -28 inHg
